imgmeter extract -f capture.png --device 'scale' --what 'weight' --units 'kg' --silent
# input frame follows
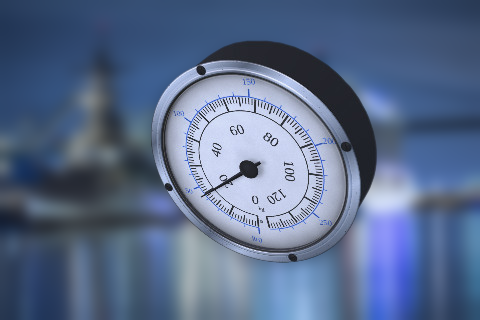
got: 20 kg
